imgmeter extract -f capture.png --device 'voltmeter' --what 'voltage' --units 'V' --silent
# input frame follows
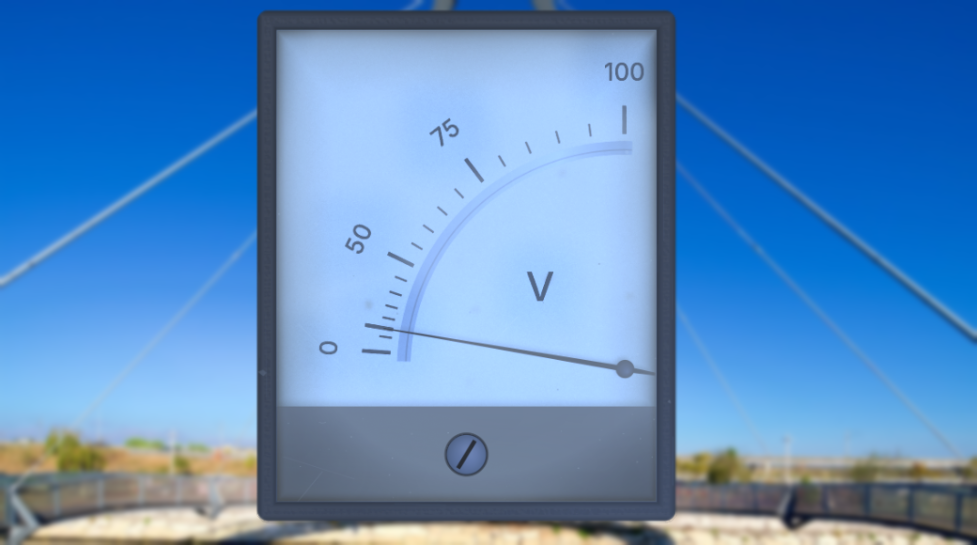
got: 25 V
